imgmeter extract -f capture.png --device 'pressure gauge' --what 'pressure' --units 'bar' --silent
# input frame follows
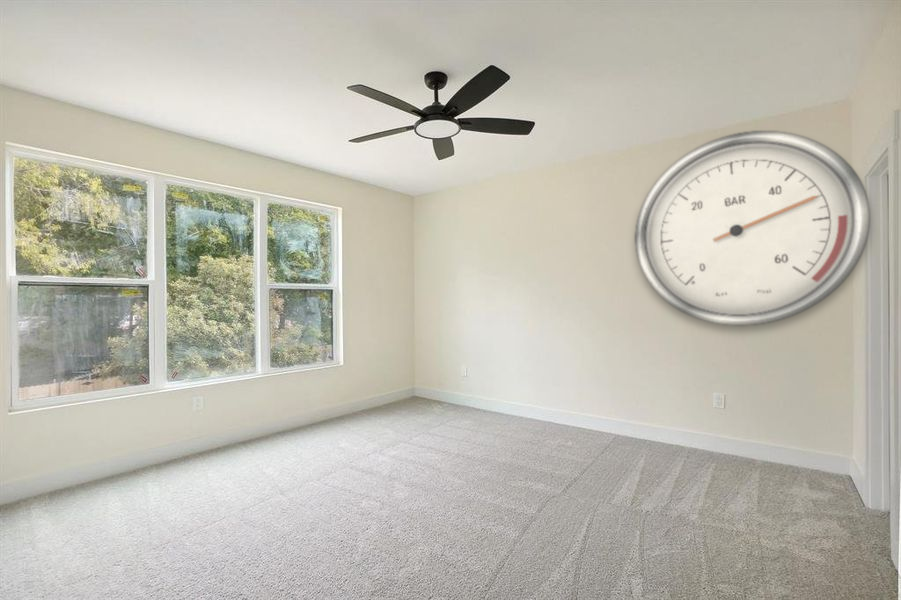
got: 46 bar
